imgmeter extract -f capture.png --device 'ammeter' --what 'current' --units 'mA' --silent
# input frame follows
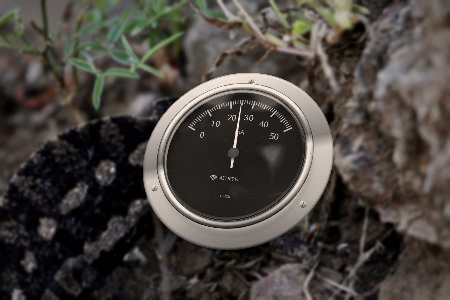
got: 25 mA
